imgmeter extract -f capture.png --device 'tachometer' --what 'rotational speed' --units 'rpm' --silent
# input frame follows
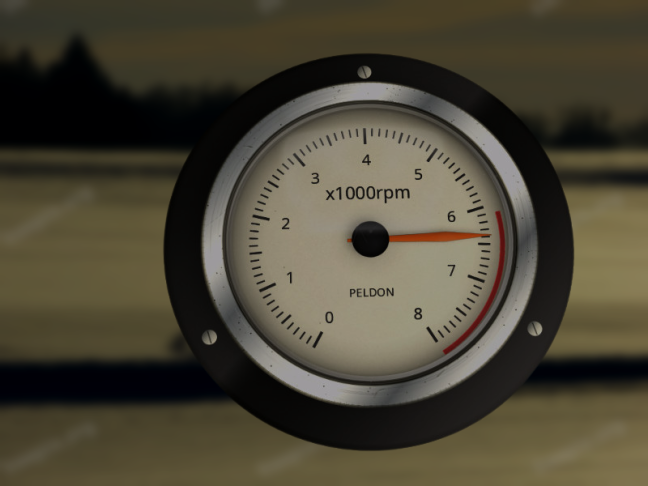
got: 6400 rpm
